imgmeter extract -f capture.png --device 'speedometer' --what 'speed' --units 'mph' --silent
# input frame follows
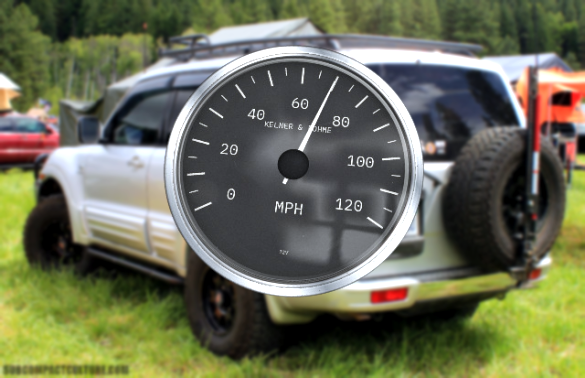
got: 70 mph
